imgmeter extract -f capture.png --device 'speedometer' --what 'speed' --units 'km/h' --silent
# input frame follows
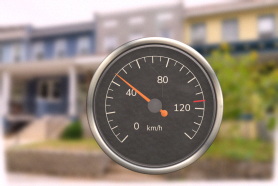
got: 45 km/h
